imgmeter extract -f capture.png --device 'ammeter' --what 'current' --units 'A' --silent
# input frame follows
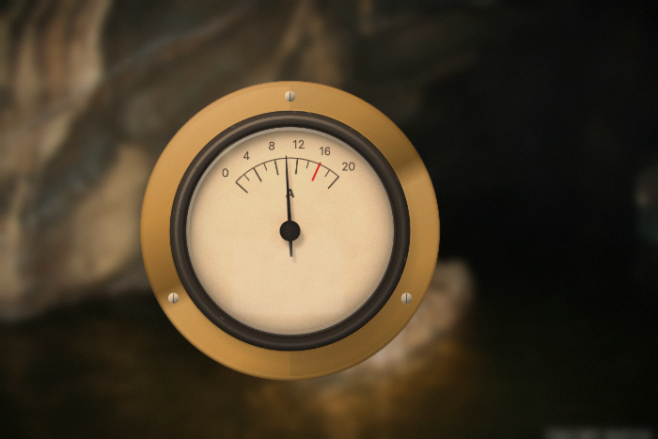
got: 10 A
